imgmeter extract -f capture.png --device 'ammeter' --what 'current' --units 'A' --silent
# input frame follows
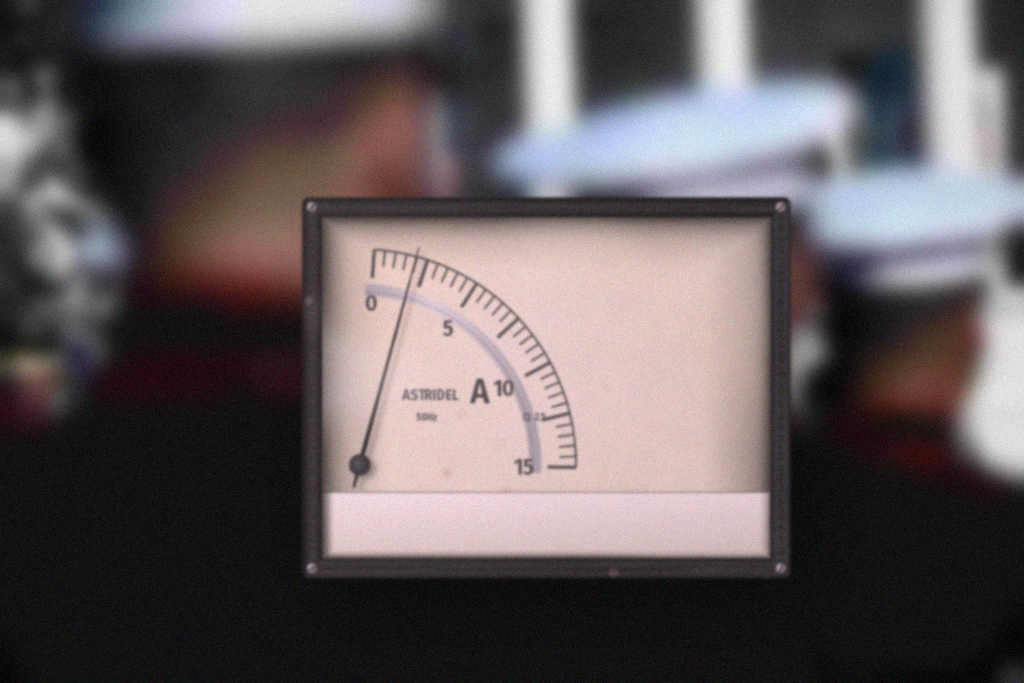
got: 2 A
